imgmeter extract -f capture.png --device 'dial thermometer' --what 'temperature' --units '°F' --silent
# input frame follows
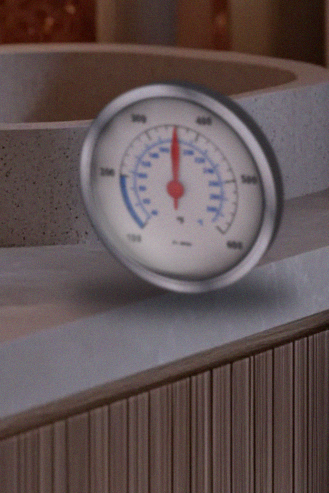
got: 360 °F
